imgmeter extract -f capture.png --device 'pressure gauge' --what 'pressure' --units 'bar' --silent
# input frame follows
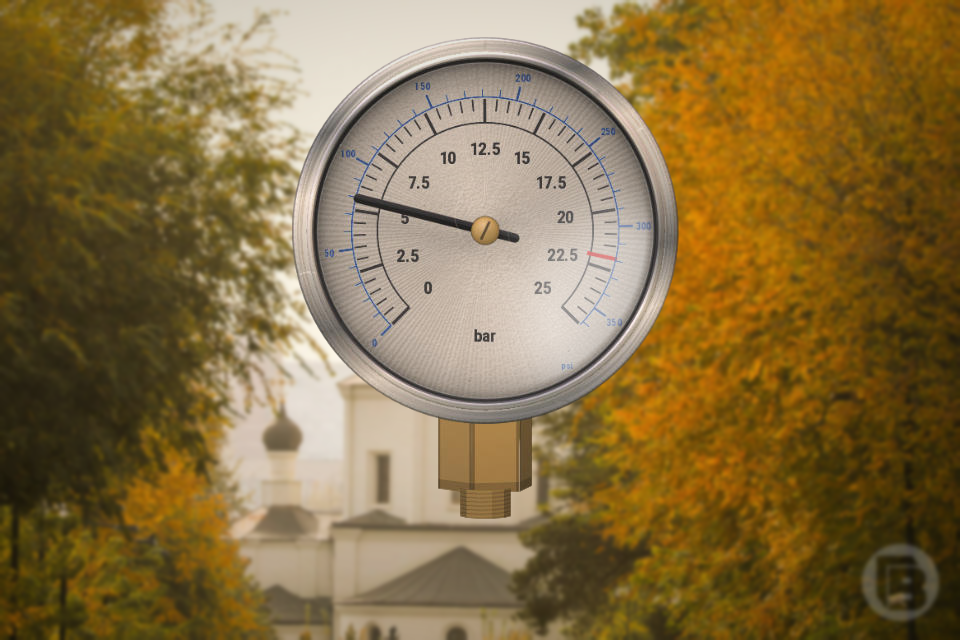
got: 5.5 bar
